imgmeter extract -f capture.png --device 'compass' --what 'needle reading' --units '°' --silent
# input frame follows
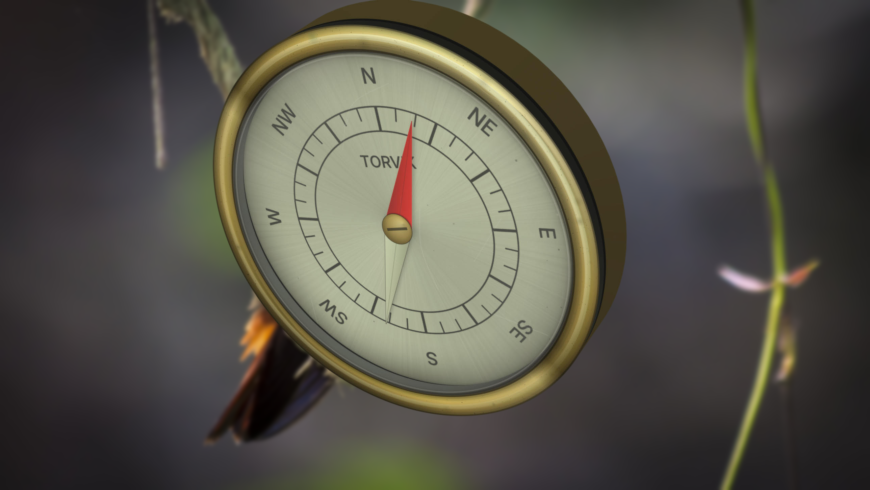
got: 20 °
